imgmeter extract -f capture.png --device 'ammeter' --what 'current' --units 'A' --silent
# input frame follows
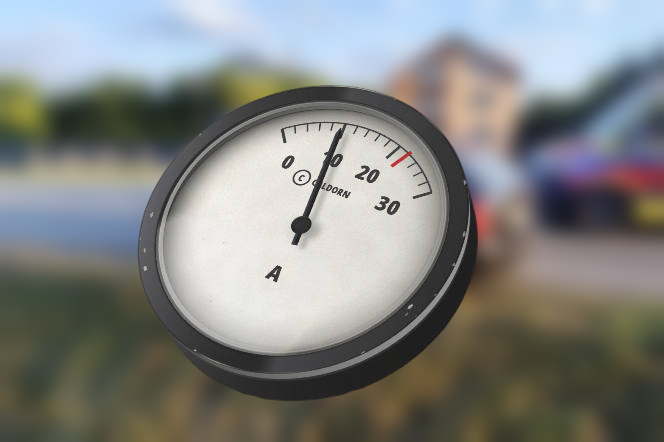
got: 10 A
